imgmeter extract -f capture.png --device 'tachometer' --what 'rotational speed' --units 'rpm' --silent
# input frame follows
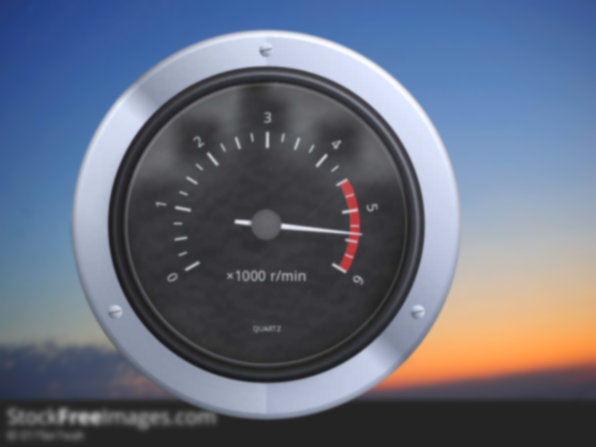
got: 5375 rpm
